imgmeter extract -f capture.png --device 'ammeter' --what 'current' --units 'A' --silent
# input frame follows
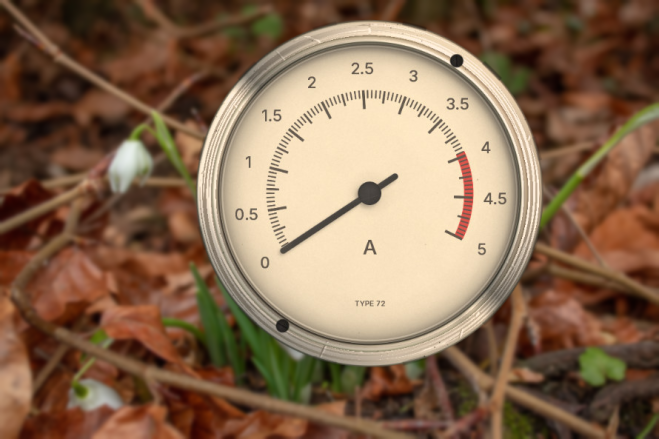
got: 0 A
